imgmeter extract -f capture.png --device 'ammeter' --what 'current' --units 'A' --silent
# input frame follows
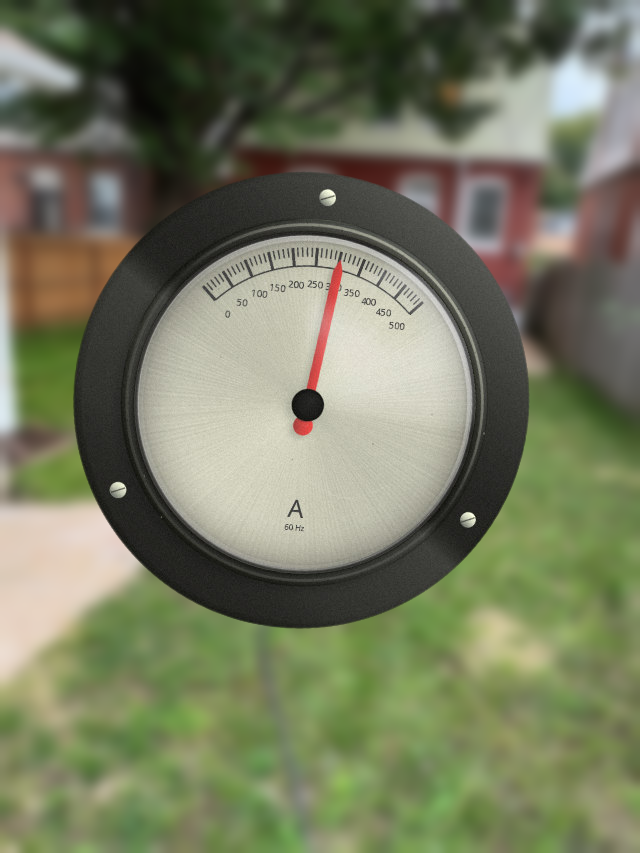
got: 300 A
